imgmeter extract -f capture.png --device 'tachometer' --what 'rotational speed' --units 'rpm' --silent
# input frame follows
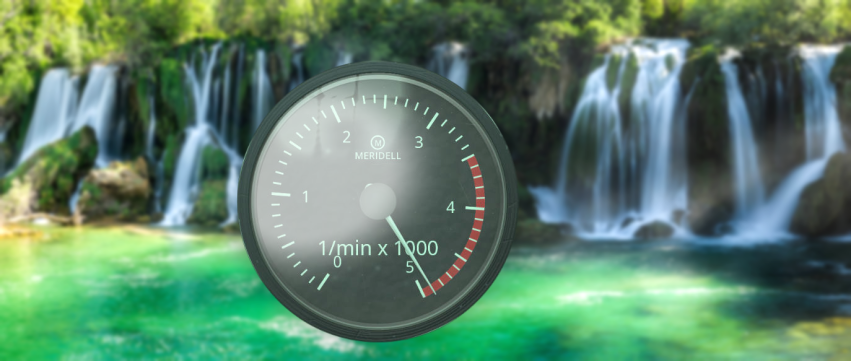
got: 4900 rpm
